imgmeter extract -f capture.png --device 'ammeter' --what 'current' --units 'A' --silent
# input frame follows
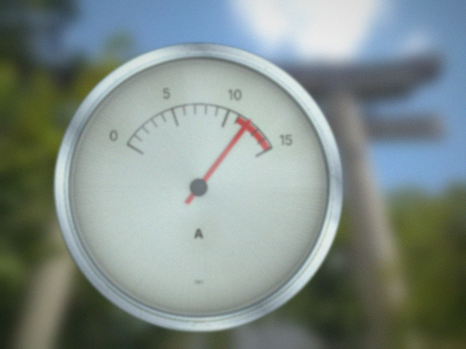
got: 12 A
